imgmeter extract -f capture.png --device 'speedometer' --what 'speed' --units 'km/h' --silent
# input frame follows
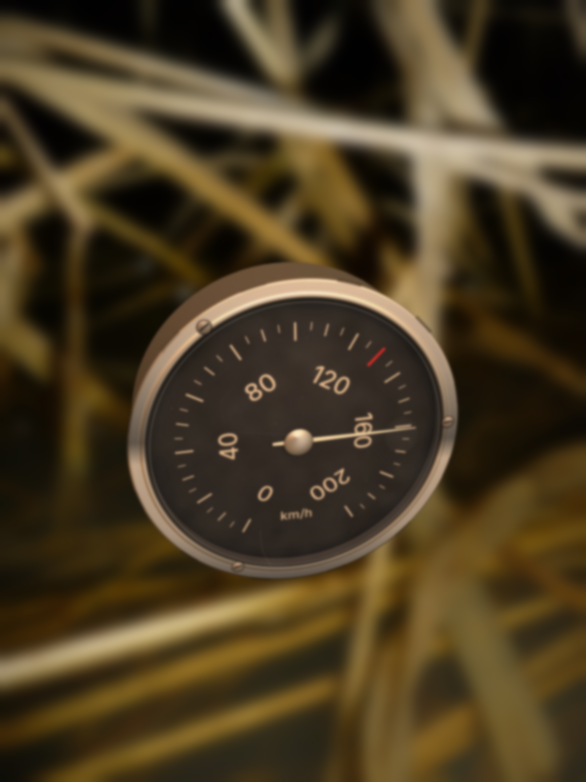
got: 160 km/h
